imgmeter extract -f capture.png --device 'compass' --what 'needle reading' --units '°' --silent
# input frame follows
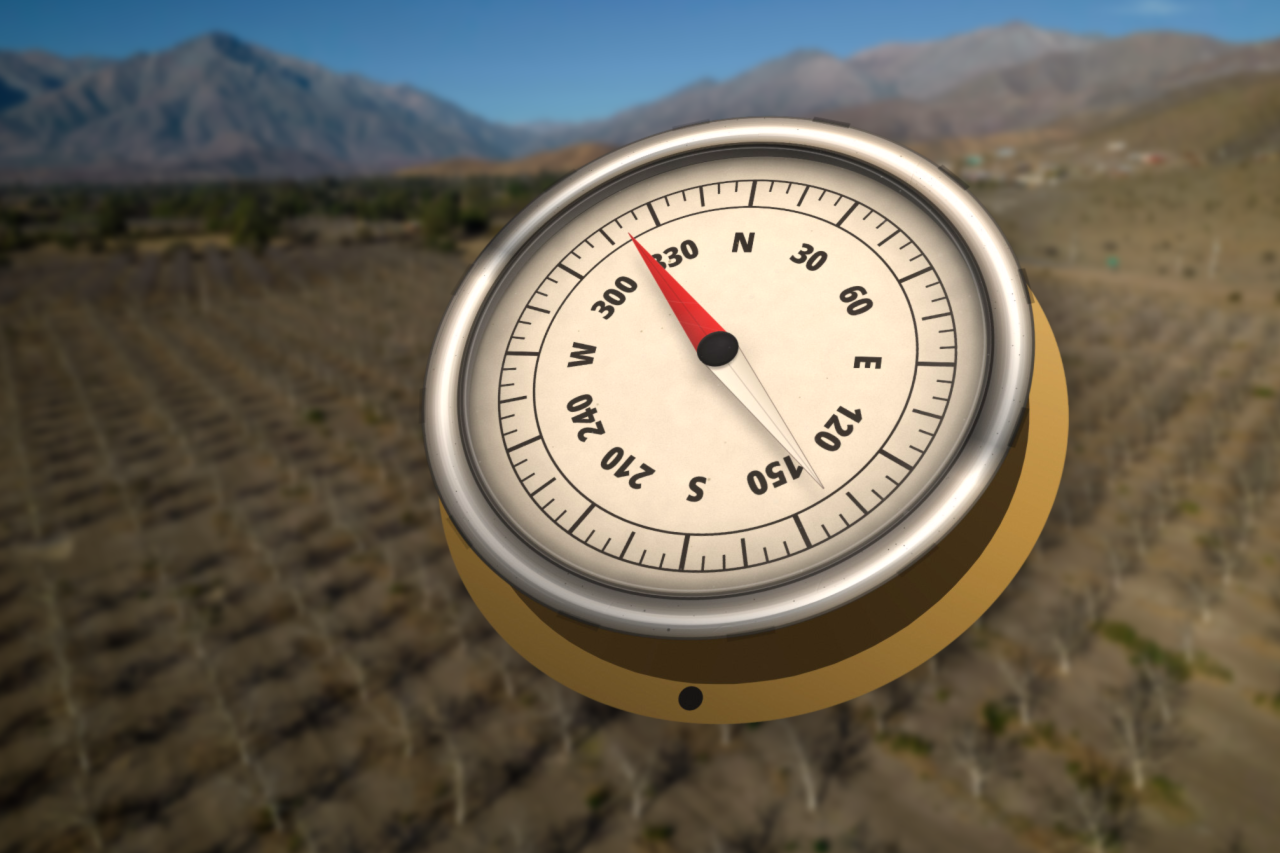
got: 320 °
